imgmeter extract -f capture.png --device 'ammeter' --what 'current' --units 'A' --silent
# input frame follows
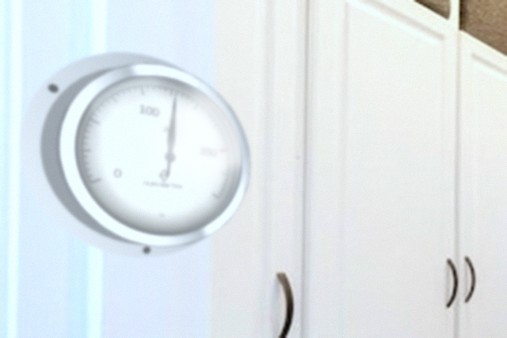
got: 125 A
